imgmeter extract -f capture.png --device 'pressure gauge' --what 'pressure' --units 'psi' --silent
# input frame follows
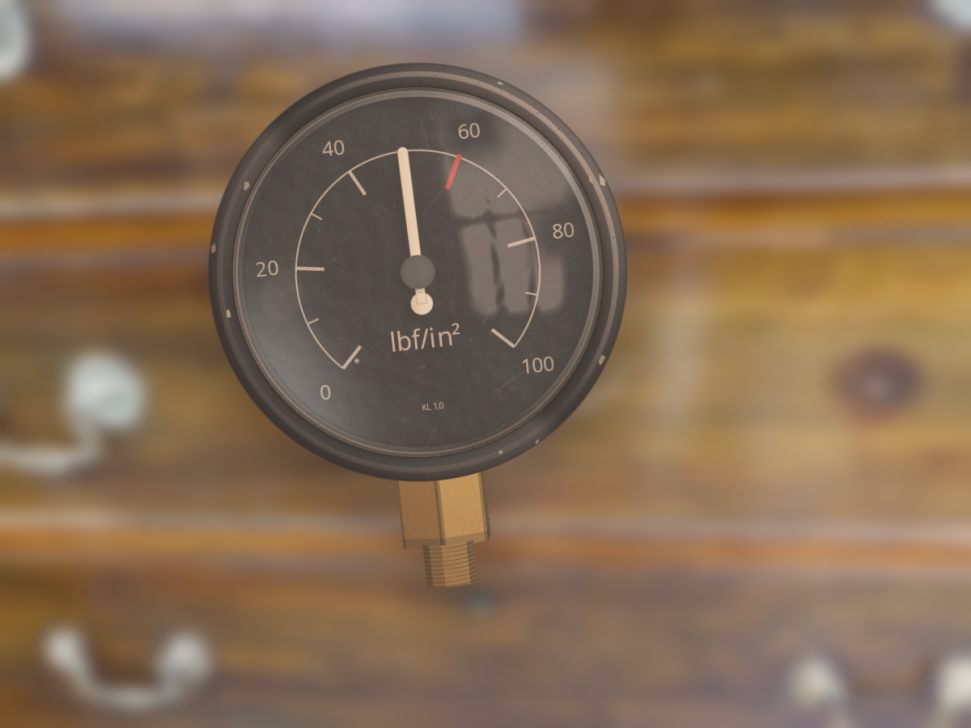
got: 50 psi
